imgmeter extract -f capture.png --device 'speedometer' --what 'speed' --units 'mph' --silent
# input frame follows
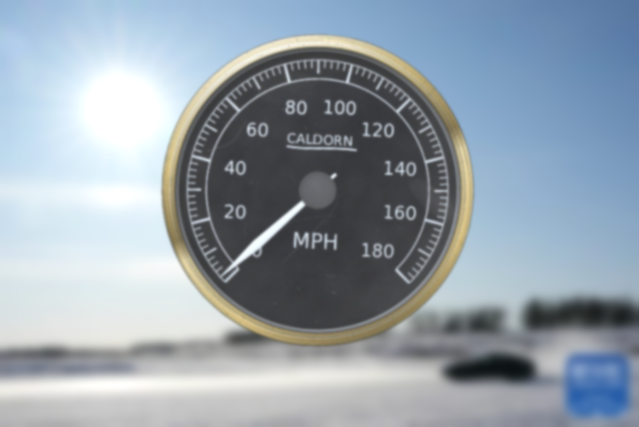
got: 2 mph
